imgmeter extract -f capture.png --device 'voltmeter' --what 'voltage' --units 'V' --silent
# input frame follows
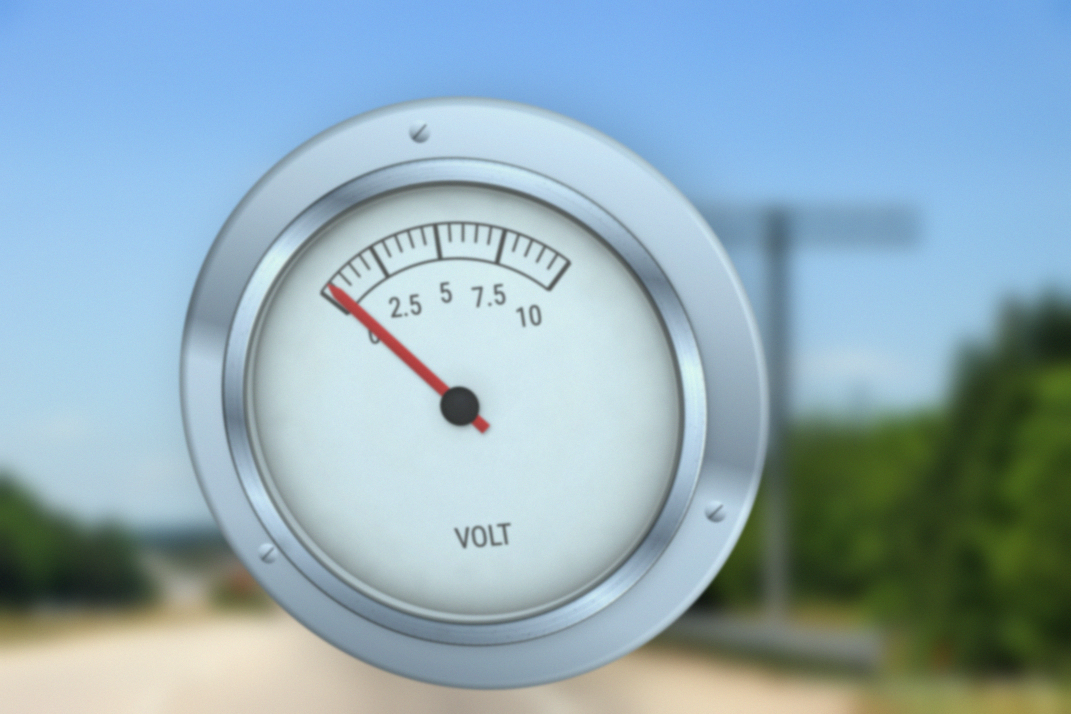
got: 0.5 V
